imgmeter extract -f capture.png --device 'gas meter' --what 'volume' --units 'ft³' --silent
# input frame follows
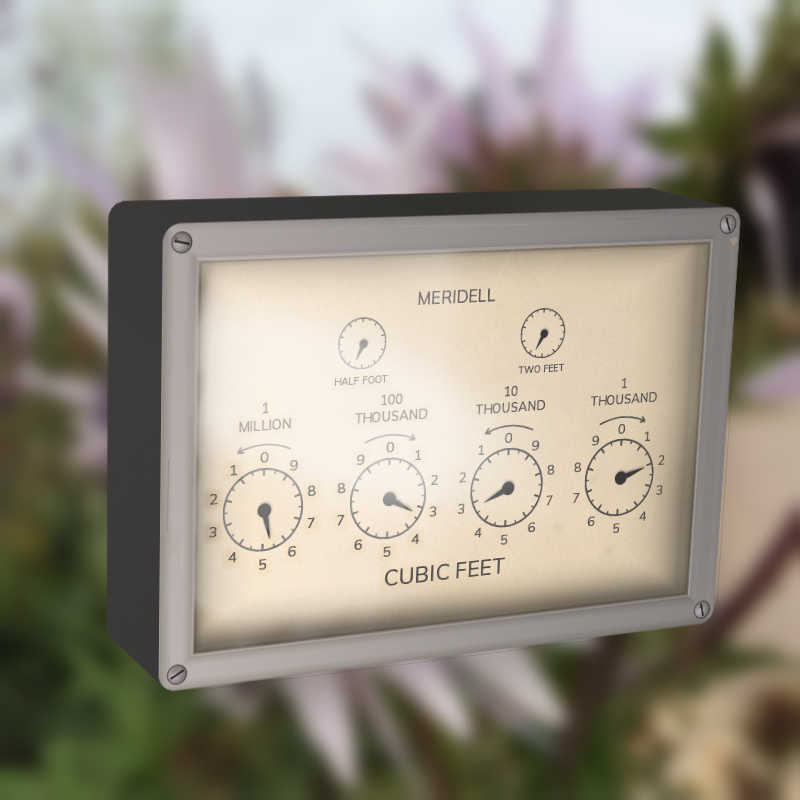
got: 533200 ft³
